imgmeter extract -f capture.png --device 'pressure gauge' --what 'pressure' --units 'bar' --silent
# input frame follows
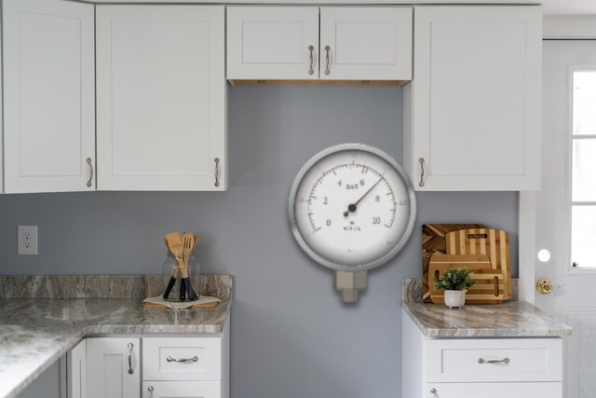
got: 7 bar
